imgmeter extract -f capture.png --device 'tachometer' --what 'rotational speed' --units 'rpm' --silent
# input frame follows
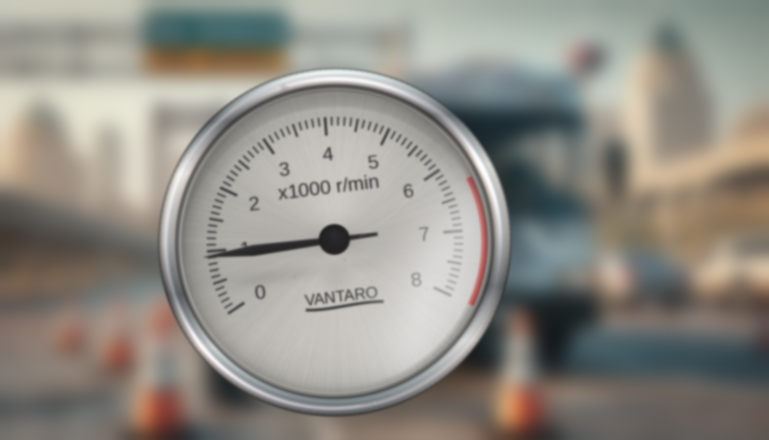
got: 900 rpm
